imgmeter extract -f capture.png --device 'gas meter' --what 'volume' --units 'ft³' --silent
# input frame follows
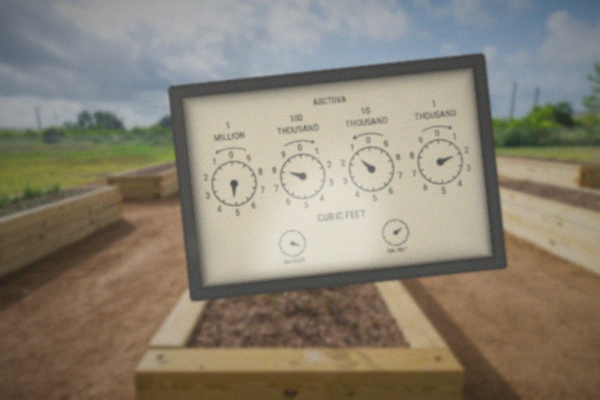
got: 481200 ft³
